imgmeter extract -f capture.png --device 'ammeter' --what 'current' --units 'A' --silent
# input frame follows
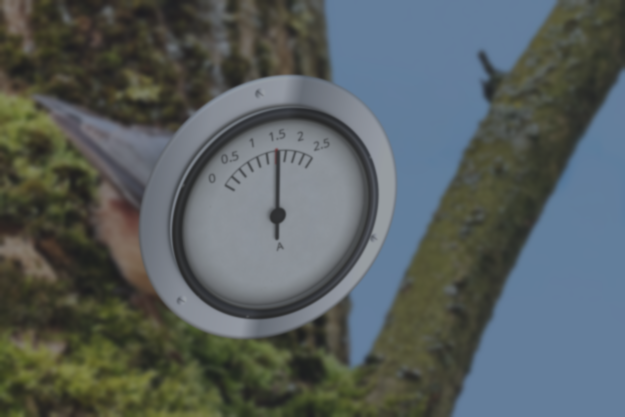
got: 1.5 A
